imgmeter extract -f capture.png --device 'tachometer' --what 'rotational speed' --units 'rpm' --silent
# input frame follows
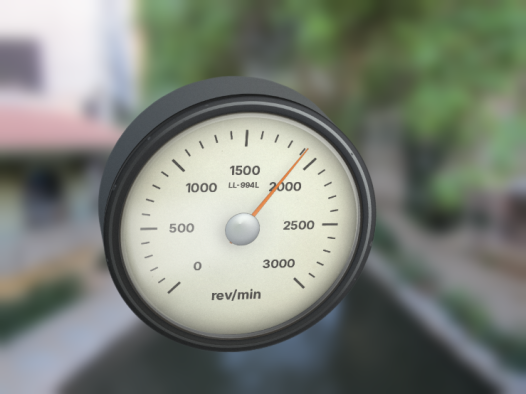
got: 1900 rpm
